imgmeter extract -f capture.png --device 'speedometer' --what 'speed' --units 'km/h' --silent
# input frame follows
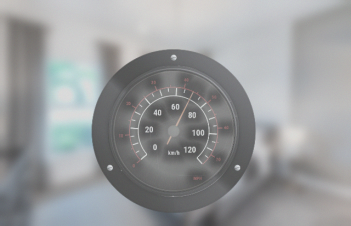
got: 70 km/h
